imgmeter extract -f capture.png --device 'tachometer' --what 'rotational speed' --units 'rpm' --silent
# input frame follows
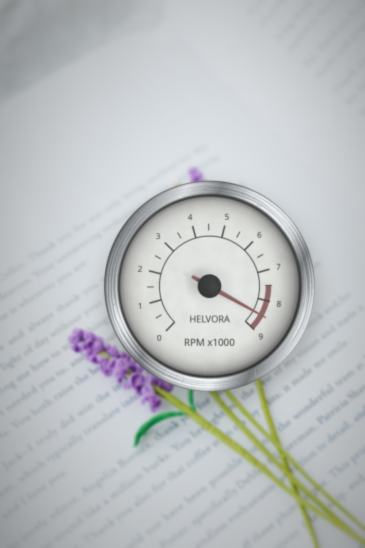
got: 8500 rpm
